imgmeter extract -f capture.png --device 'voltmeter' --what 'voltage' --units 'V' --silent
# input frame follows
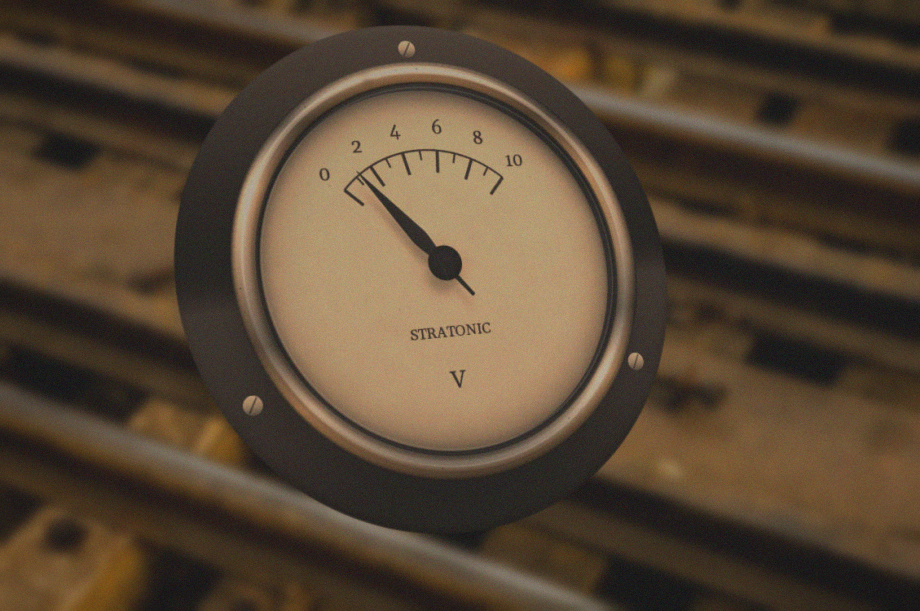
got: 1 V
